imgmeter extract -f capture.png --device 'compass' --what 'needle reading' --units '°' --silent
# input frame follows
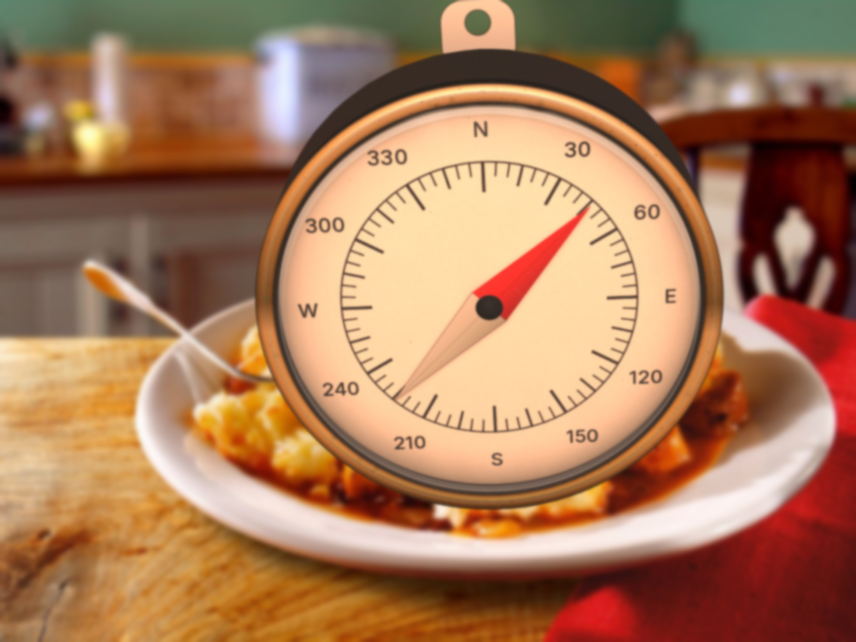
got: 45 °
